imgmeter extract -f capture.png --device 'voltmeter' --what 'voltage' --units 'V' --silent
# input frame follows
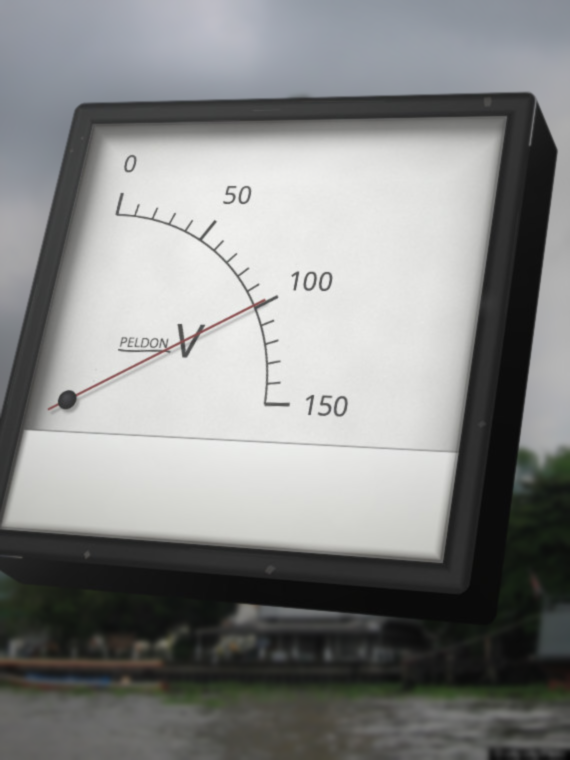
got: 100 V
